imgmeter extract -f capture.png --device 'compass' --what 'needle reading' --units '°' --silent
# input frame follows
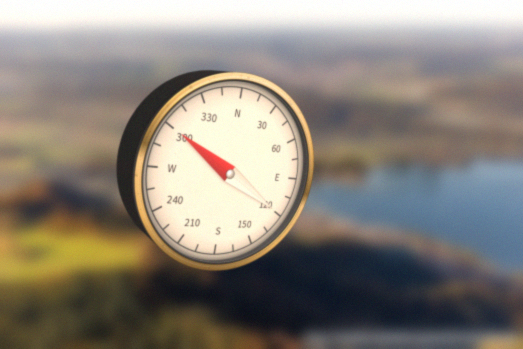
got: 300 °
